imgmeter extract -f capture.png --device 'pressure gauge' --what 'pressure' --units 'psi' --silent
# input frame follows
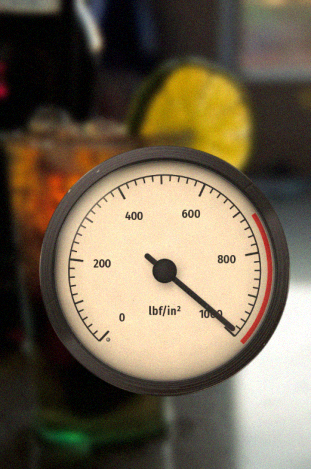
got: 990 psi
